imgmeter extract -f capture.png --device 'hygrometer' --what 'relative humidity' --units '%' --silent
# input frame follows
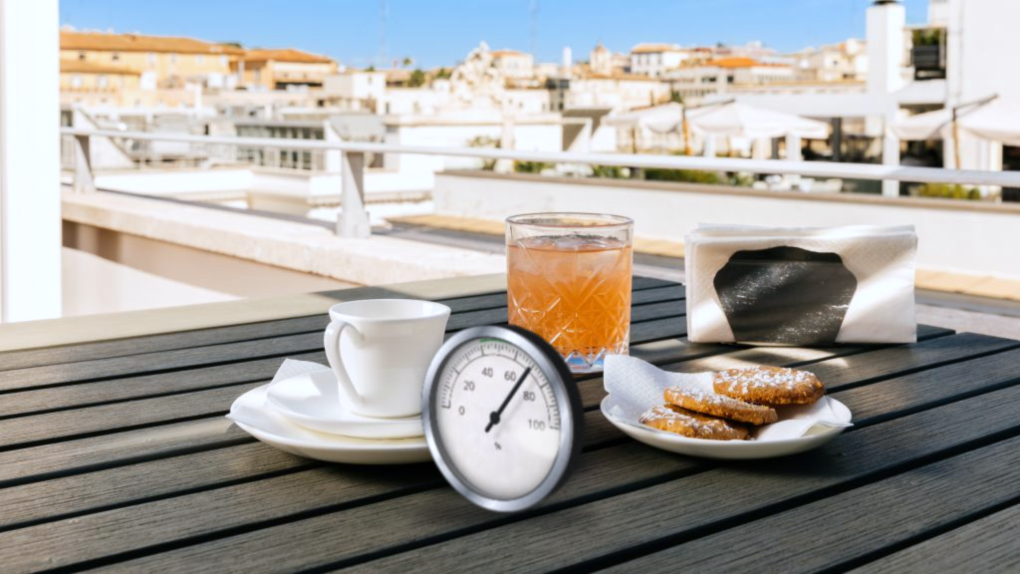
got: 70 %
